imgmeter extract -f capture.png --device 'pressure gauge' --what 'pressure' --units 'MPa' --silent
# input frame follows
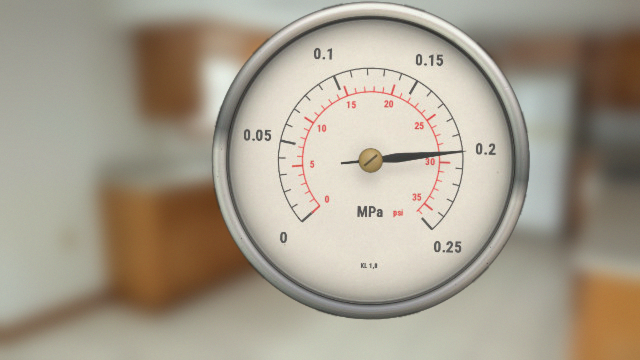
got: 0.2 MPa
